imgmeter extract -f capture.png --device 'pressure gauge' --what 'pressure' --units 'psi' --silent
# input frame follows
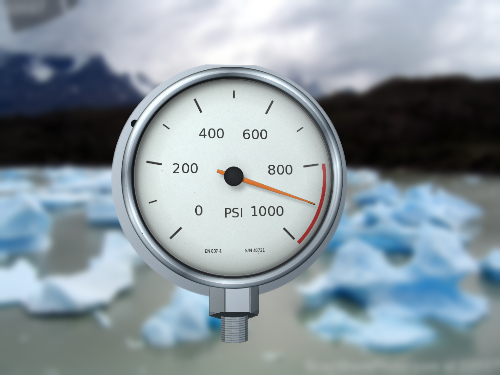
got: 900 psi
